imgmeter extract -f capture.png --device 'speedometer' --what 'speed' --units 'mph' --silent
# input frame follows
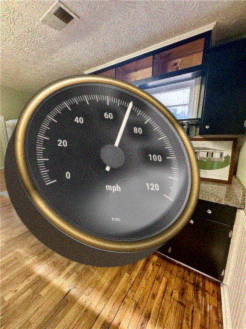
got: 70 mph
